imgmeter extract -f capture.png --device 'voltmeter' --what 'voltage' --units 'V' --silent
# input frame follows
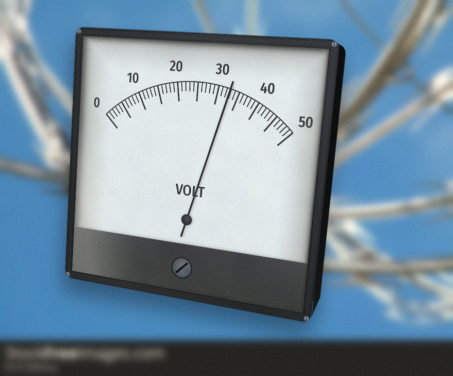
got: 33 V
